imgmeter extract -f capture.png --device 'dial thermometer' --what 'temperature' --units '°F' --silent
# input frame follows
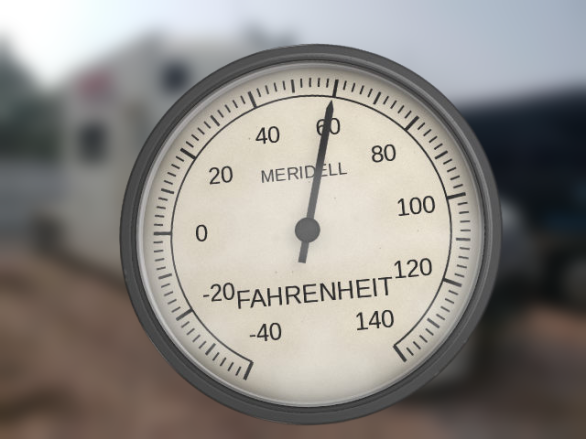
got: 60 °F
